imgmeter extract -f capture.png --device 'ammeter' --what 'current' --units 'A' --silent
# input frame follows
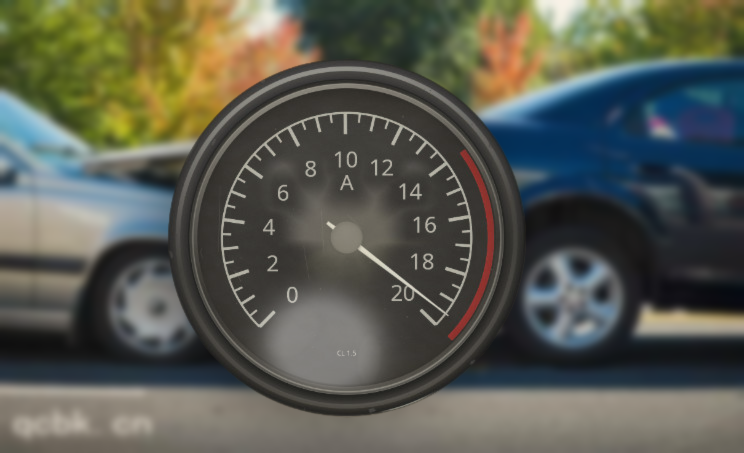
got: 19.5 A
